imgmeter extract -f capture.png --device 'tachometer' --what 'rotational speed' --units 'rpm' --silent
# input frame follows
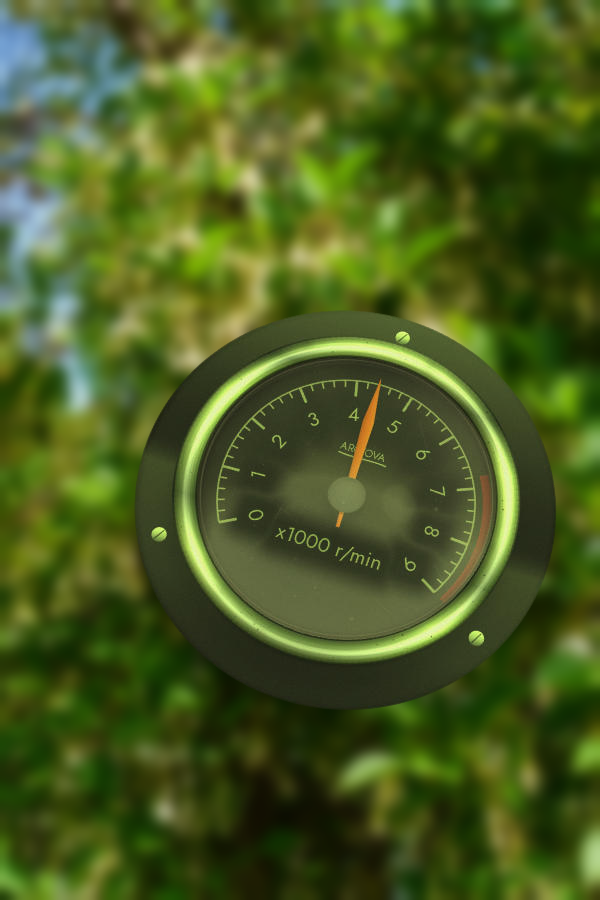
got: 4400 rpm
